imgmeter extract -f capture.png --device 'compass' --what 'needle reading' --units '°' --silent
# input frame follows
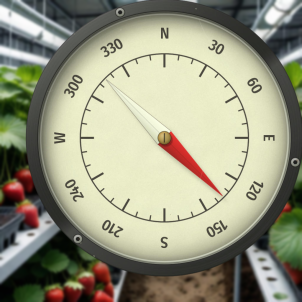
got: 135 °
